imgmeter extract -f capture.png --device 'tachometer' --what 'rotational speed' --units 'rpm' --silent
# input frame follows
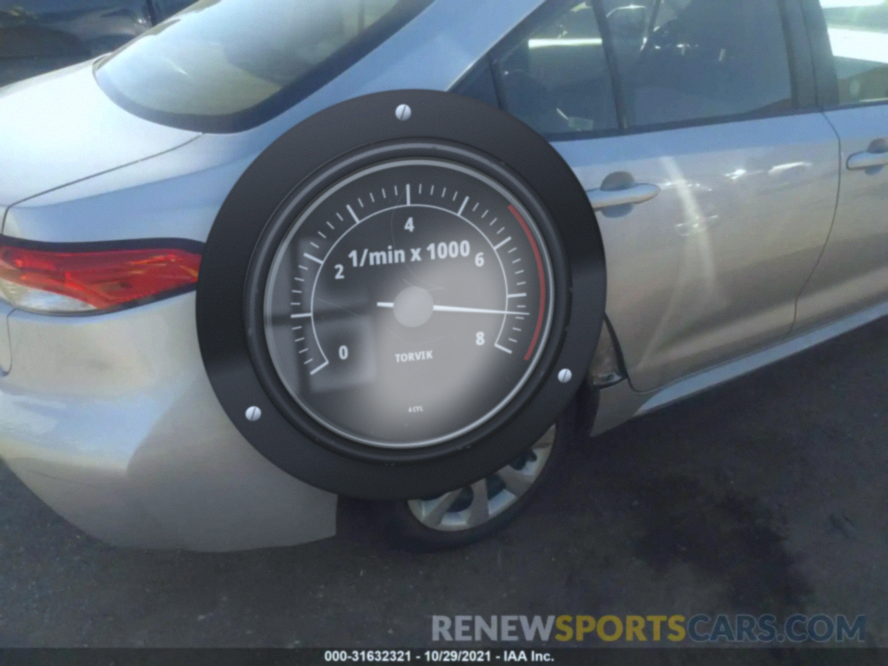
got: 7300 rpm
